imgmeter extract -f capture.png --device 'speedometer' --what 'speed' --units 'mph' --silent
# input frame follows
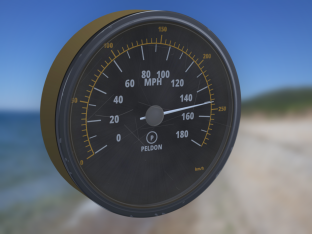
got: 150 mph
